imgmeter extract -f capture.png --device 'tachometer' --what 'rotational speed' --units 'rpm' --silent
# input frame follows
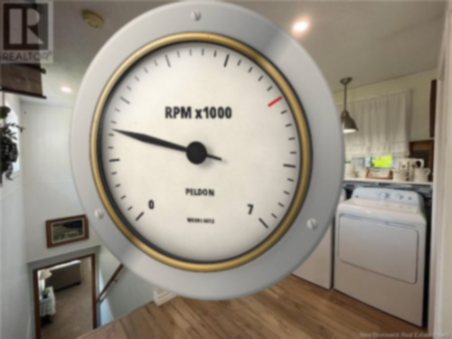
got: 1500 rpm
